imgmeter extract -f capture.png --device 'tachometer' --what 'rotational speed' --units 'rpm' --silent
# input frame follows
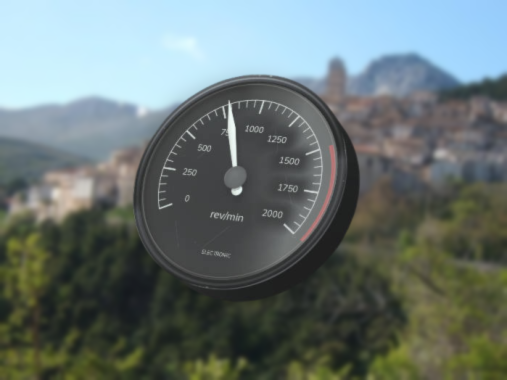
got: 800 rpm
